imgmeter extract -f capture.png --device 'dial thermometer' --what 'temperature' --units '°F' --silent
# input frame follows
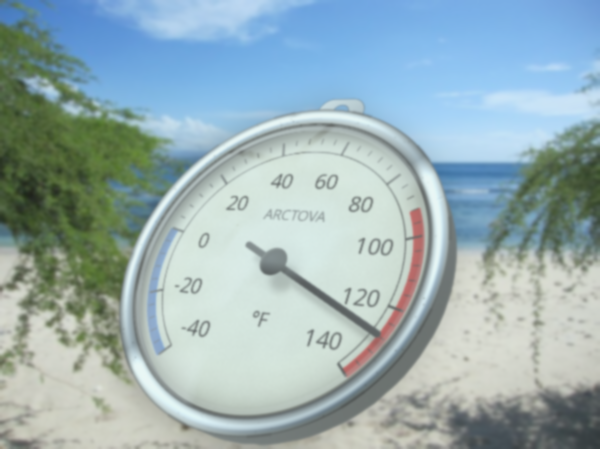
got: 128 °F
